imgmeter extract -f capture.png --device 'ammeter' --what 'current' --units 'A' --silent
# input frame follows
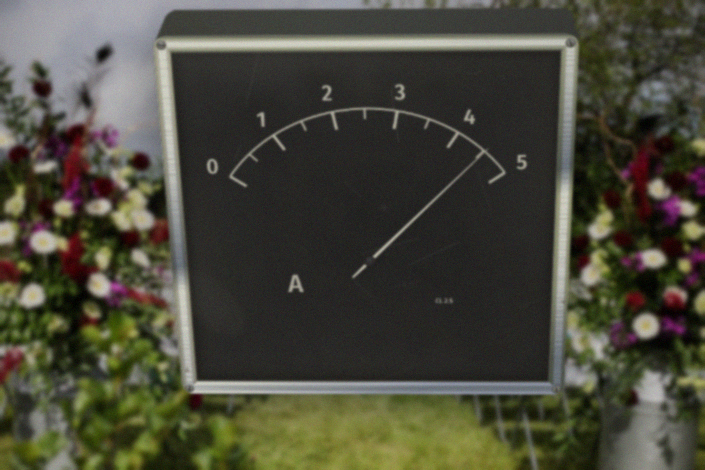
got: 4.5 A
